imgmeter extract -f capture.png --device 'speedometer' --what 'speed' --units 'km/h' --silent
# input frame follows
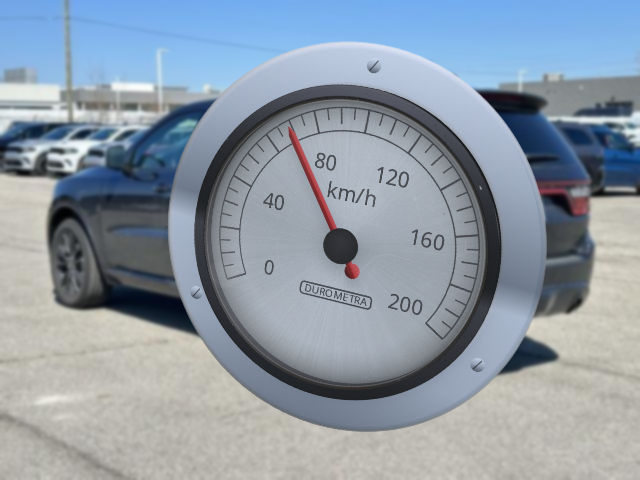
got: 70 km/h
